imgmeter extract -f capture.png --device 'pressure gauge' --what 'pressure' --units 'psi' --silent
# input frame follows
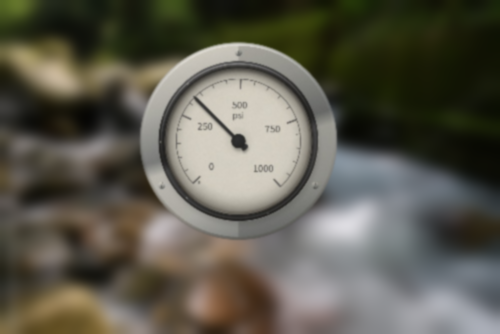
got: 325 psi
